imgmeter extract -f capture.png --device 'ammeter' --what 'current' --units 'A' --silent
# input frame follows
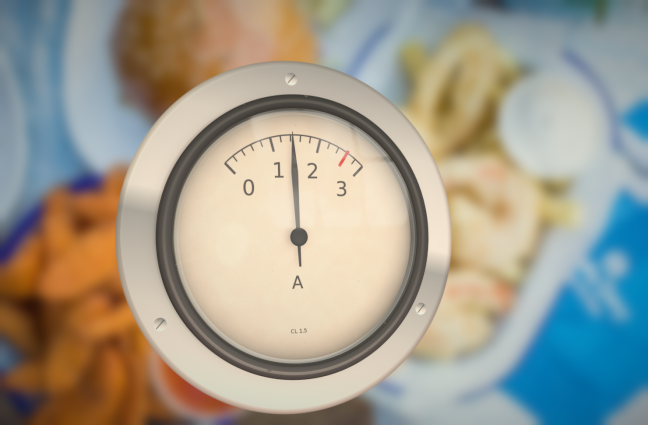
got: 1.4 A
